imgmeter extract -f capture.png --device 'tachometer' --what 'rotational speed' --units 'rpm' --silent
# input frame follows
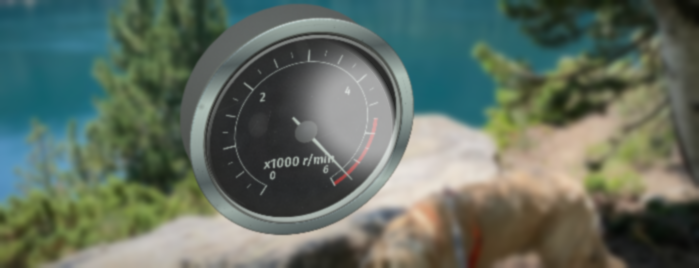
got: 5750 rpm
